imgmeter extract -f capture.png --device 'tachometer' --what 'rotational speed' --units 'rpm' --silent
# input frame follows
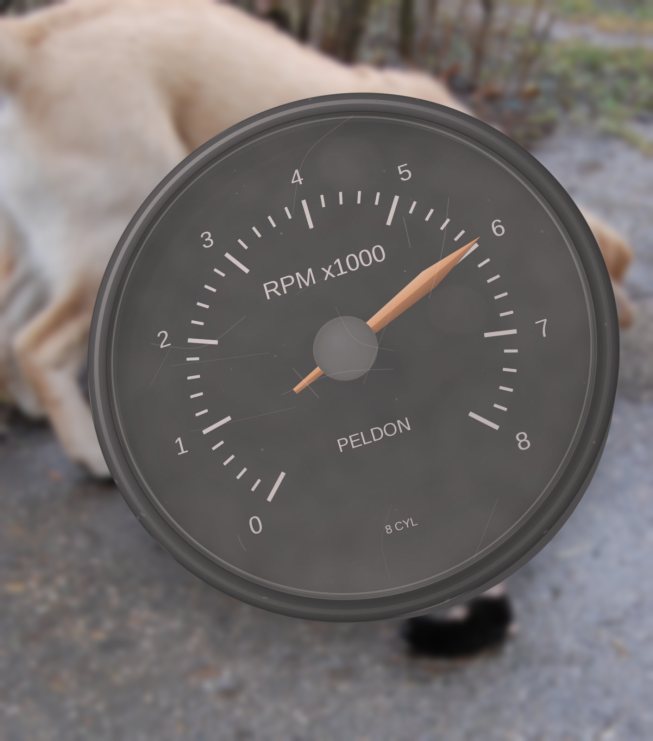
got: 6000 rpm
